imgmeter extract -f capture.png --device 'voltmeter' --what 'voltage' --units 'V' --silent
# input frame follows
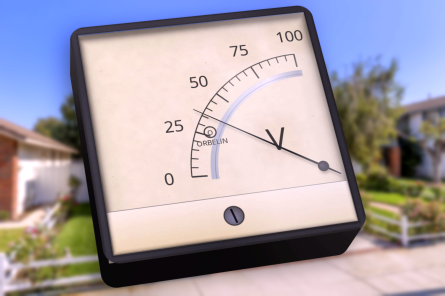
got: 35 V
